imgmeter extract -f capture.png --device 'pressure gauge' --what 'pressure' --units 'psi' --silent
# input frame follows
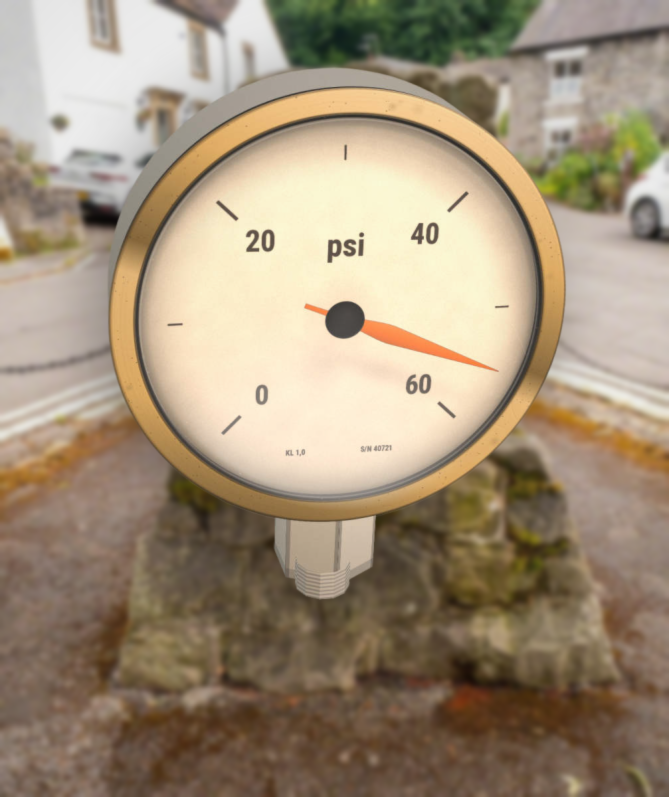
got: 55 psi
